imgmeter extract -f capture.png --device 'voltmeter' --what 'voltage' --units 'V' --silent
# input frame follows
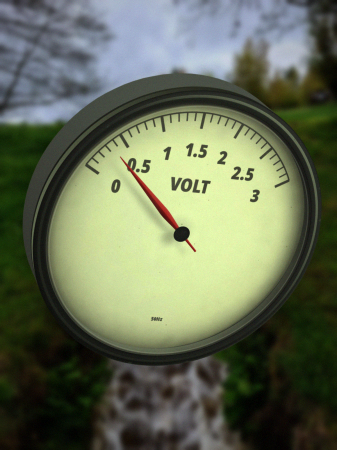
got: 0.35 V
